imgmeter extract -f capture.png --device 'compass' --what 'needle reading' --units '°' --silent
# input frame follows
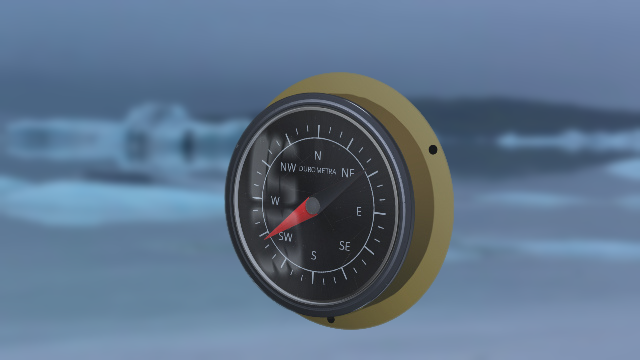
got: 235 °
